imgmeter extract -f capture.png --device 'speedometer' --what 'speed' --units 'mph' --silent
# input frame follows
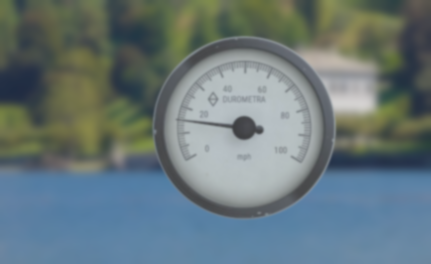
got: 15 mph
